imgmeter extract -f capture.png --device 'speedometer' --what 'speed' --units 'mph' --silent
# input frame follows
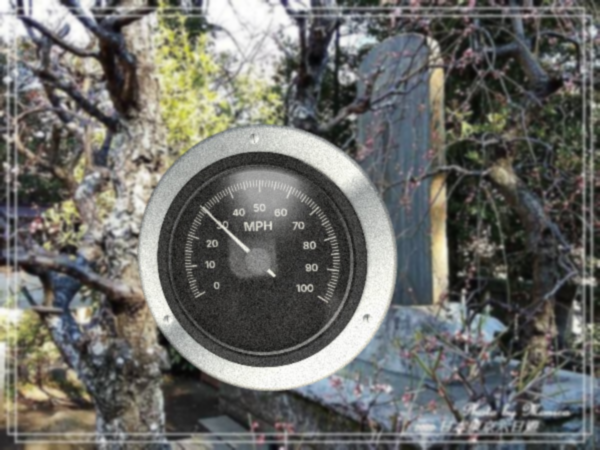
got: 30 mph
